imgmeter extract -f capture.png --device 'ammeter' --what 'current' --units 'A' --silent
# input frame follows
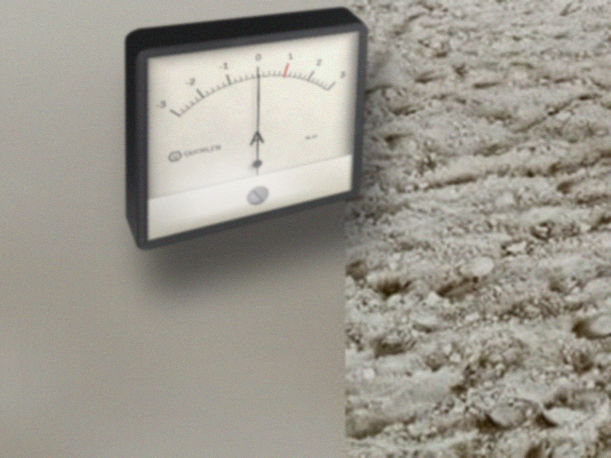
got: 0 A
